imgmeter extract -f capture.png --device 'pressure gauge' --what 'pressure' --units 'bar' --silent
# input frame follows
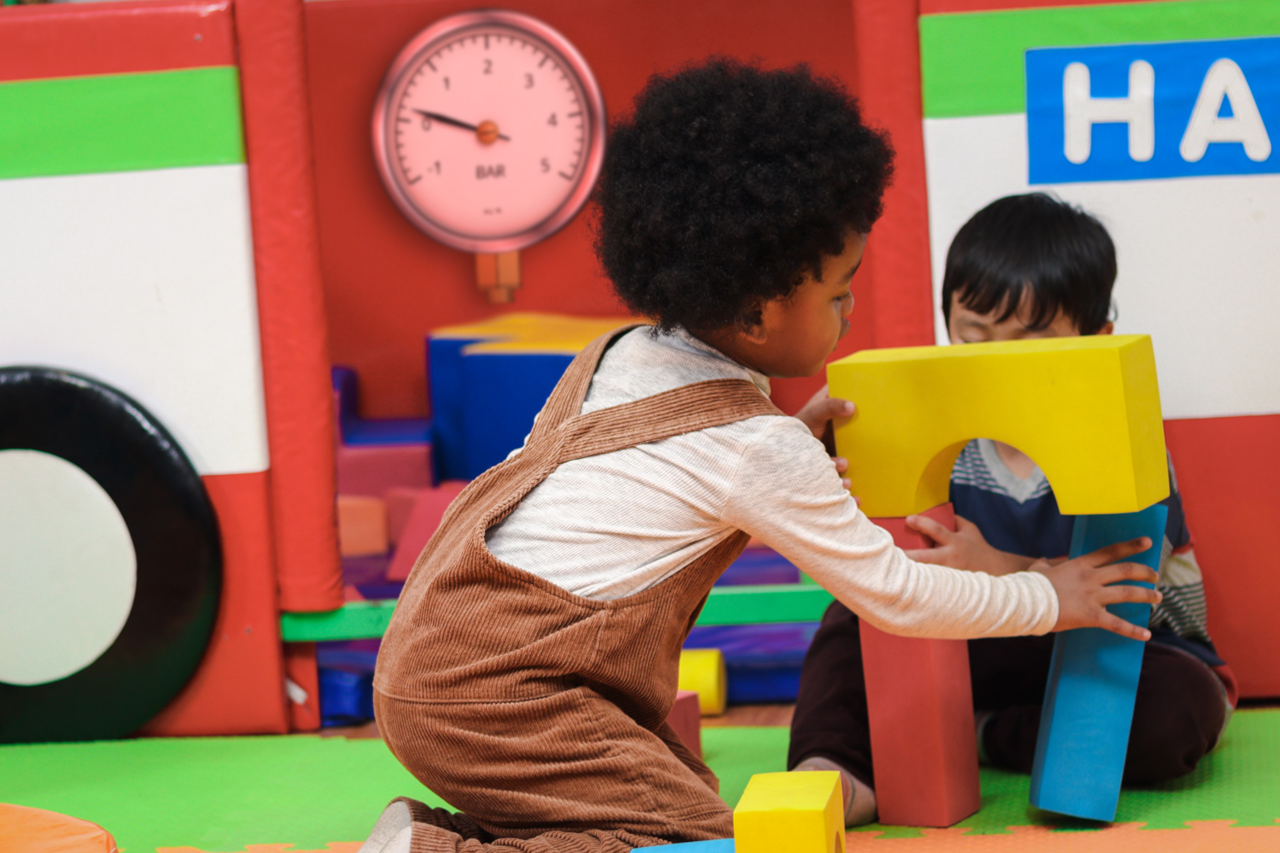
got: 0.2 bar
